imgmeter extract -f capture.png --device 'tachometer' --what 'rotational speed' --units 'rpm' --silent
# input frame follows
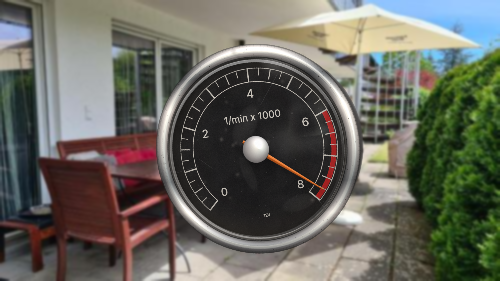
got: 7750 rpm
